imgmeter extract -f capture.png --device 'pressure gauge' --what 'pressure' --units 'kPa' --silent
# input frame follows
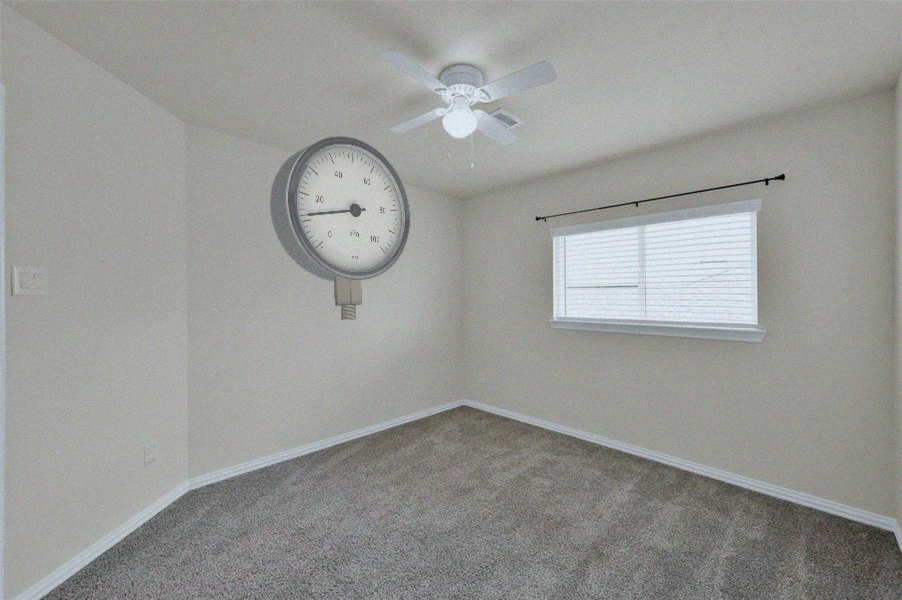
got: 12 kPa
